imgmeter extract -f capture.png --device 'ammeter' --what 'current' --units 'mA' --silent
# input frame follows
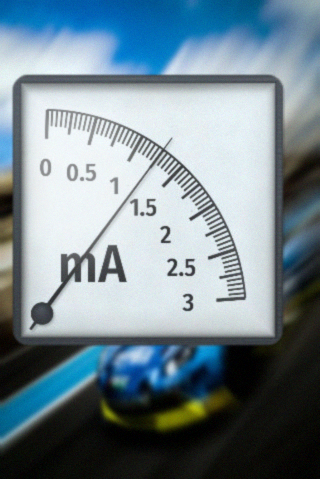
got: 1.25 mA
